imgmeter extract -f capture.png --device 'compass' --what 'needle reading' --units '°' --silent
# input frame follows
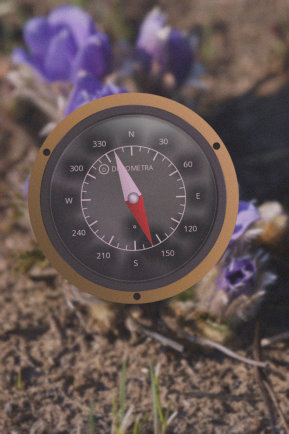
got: 160 °
